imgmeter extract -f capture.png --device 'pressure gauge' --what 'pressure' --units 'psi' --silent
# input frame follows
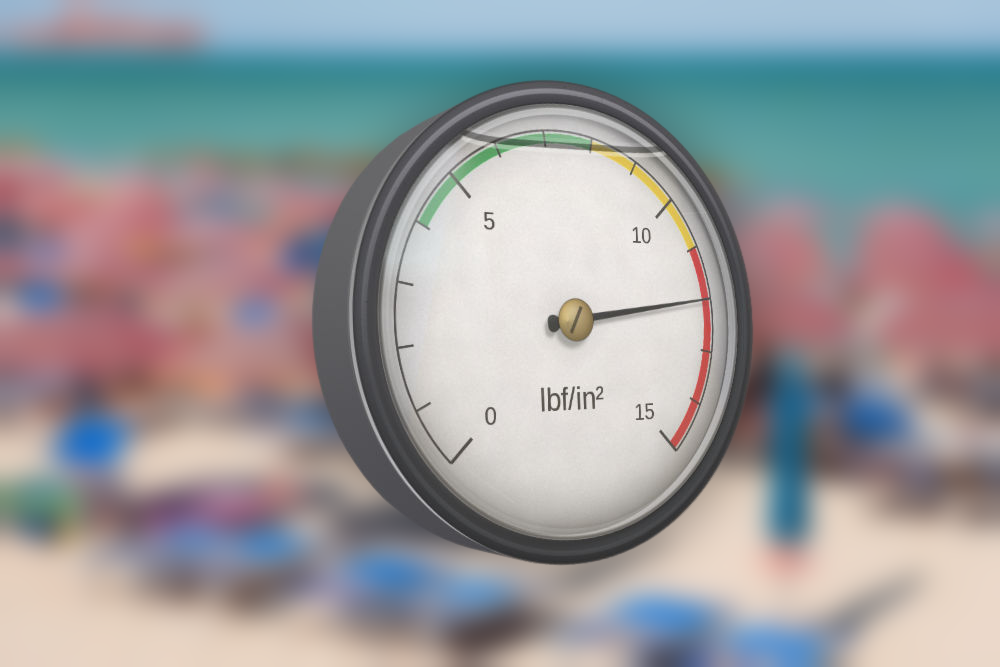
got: 12 psi
